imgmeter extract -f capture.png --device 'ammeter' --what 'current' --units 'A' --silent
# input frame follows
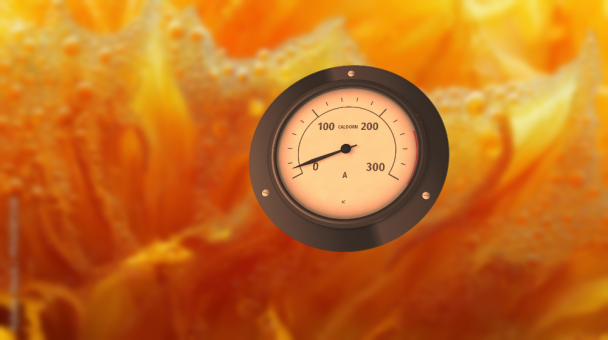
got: 10 A
